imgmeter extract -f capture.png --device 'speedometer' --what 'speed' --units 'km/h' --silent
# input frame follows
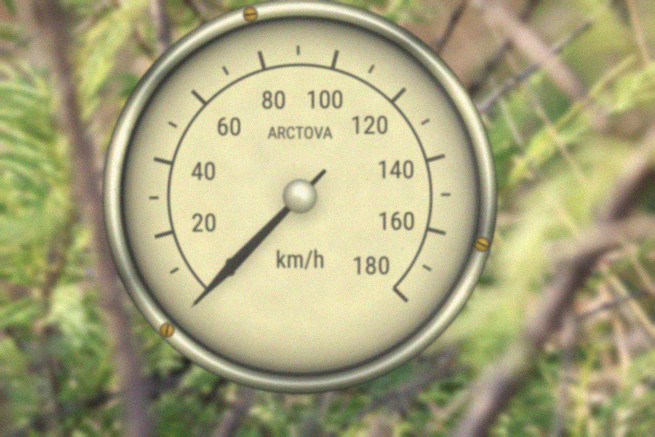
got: 0 km/h
